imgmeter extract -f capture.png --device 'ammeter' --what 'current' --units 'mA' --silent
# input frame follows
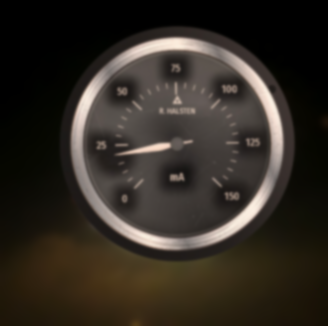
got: 20 mA
